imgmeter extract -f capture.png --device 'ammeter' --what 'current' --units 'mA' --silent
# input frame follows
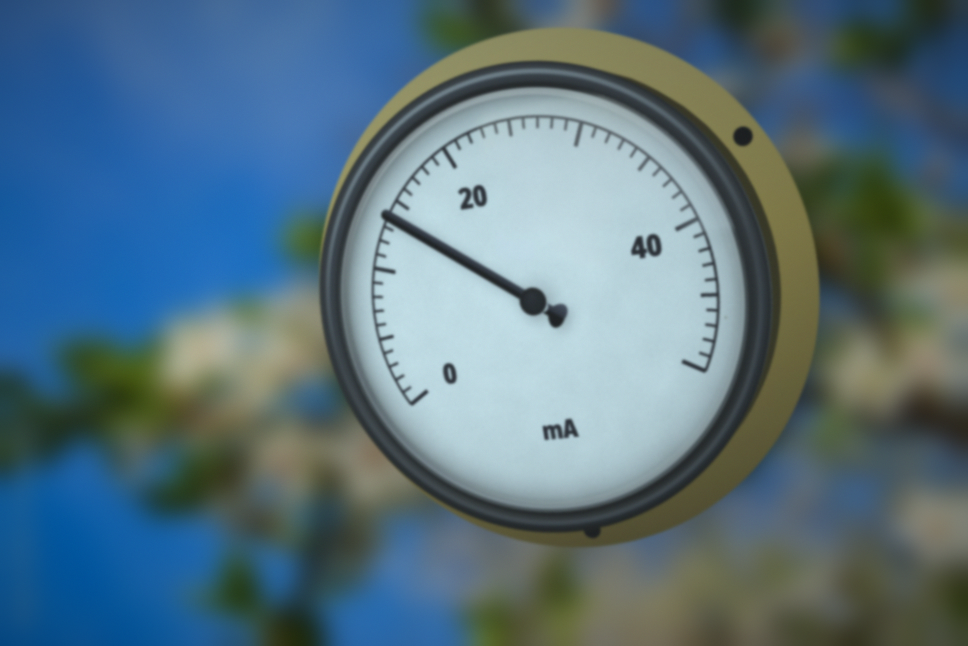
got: 14 mA
